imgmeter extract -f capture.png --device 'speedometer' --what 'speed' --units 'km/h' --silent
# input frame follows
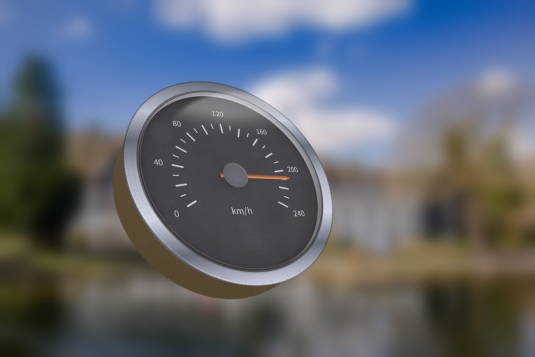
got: 210 km/h
